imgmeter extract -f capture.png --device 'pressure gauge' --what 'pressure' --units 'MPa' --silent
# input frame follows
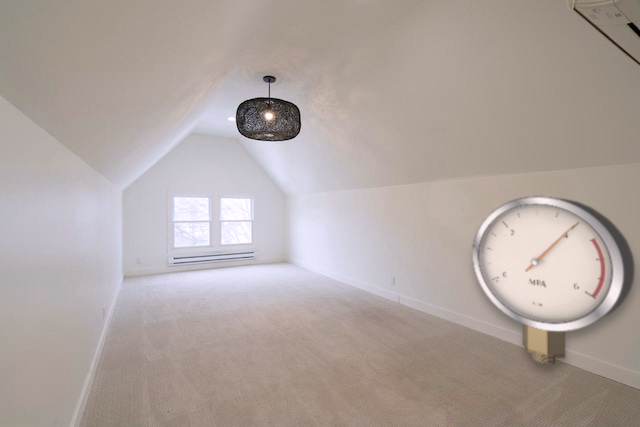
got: 4 MPa
